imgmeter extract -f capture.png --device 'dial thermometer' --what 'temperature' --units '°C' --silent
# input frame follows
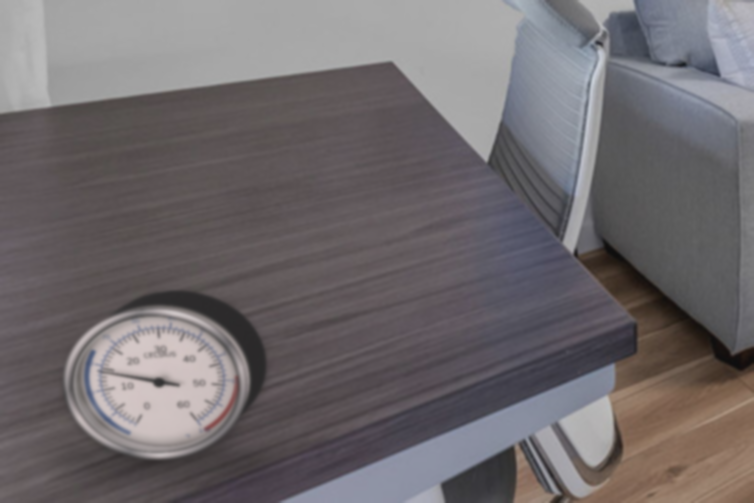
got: 15 °C
